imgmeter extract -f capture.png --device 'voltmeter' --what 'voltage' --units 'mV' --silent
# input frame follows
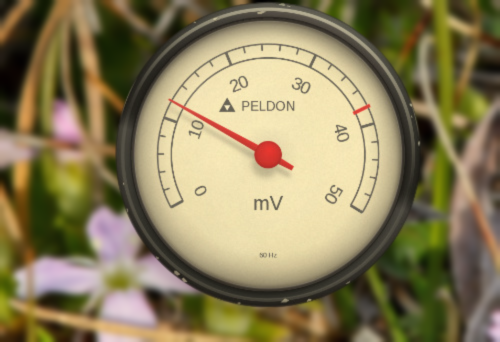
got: 12 mV
